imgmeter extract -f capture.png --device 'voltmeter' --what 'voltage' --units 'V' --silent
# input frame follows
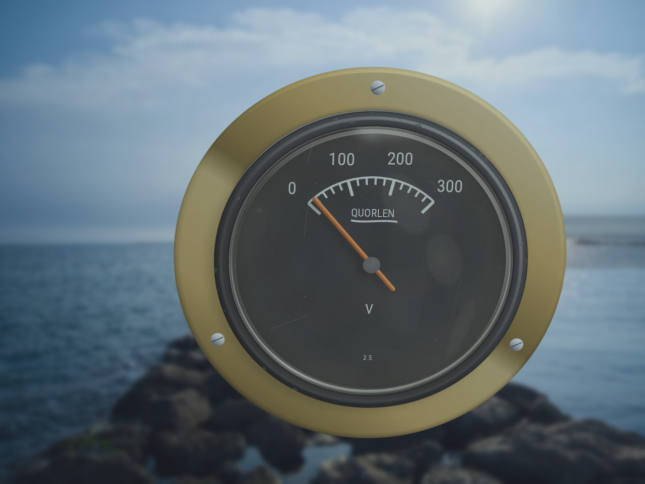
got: 20 V
